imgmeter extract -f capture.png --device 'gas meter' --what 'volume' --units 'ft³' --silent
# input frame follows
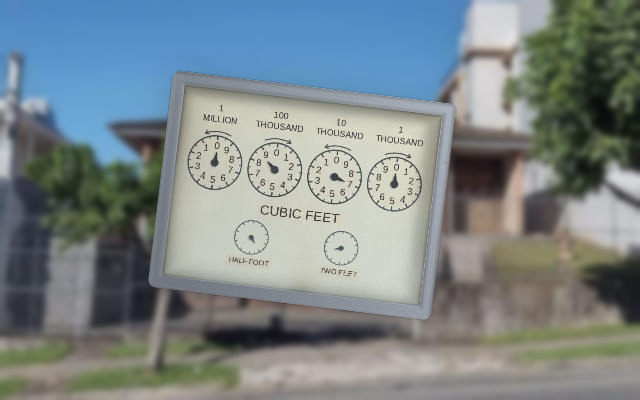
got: 987000 ft³
